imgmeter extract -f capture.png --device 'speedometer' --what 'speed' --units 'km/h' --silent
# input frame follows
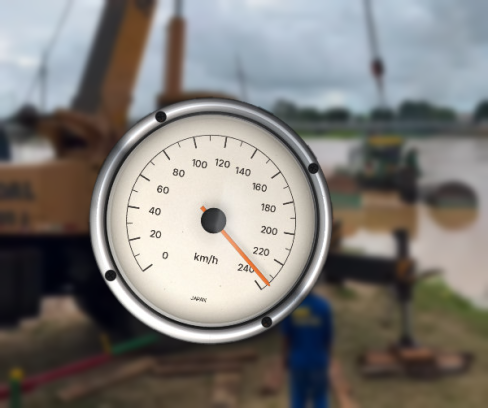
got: 235 km/h
